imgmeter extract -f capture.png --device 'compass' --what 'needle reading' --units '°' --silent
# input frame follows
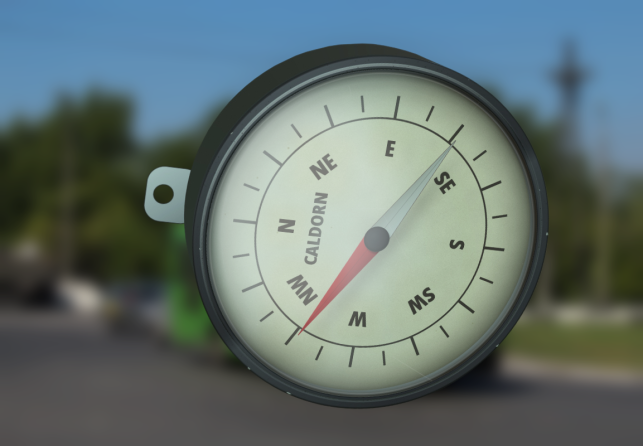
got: 300 °
